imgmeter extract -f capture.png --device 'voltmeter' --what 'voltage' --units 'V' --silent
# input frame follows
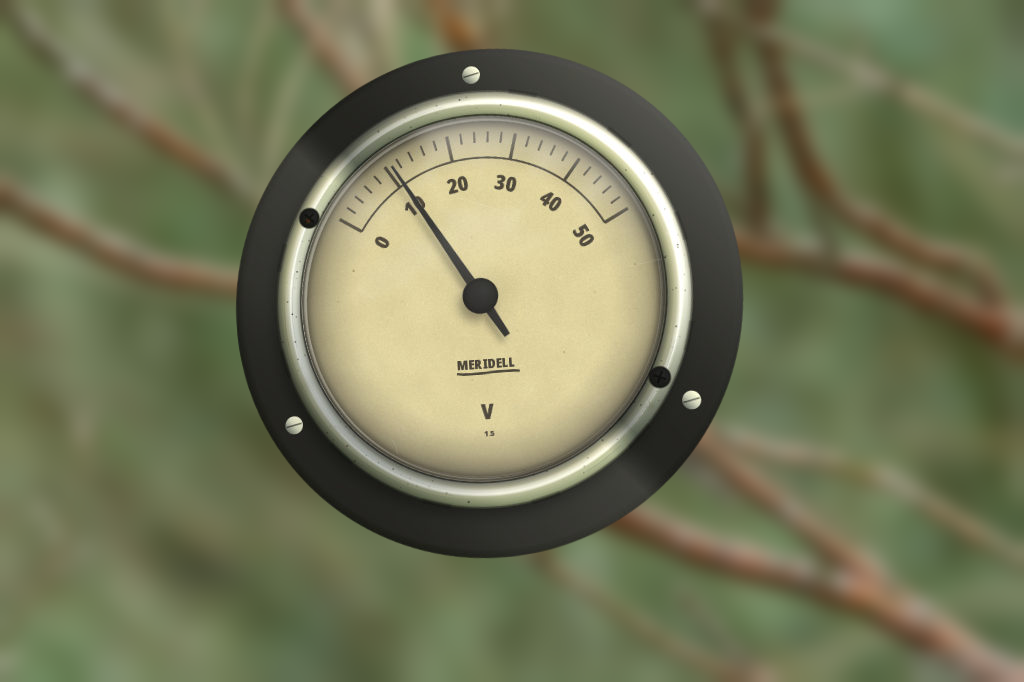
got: 11 V
